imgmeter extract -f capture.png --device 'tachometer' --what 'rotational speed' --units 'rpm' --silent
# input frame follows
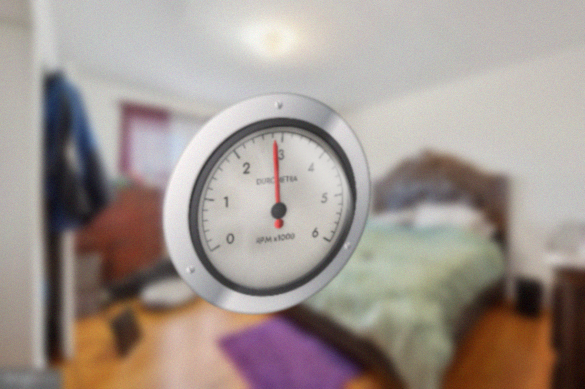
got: 2800 rpm
